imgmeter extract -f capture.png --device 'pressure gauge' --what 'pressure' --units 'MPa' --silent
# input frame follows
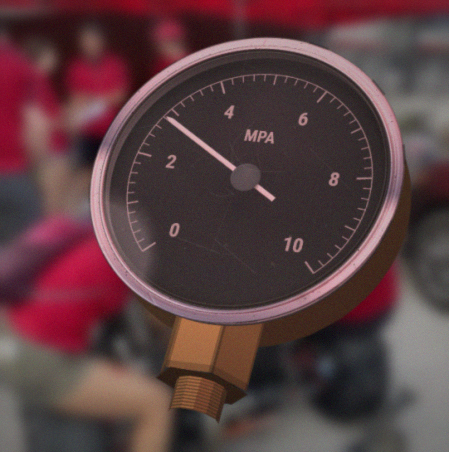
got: 2.8 MPa
